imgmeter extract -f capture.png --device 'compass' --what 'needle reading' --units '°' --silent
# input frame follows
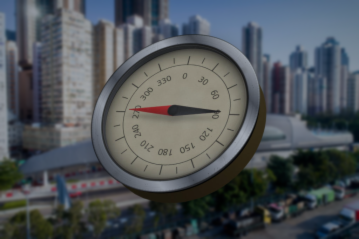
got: 270 °
